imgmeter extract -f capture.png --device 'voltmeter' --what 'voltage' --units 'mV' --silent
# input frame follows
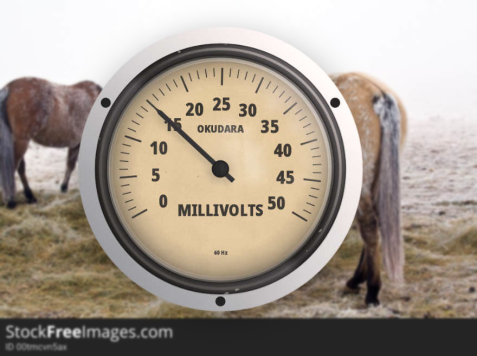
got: 15 mV
